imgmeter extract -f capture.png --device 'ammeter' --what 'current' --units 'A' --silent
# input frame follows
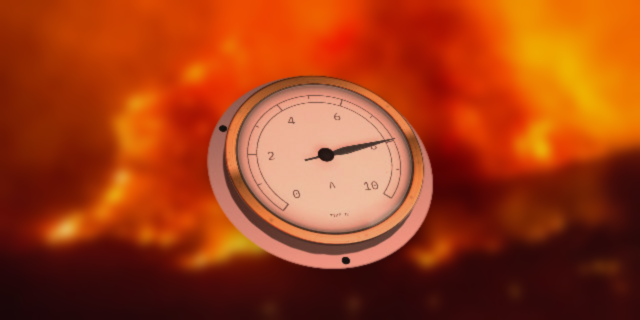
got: 8 A
